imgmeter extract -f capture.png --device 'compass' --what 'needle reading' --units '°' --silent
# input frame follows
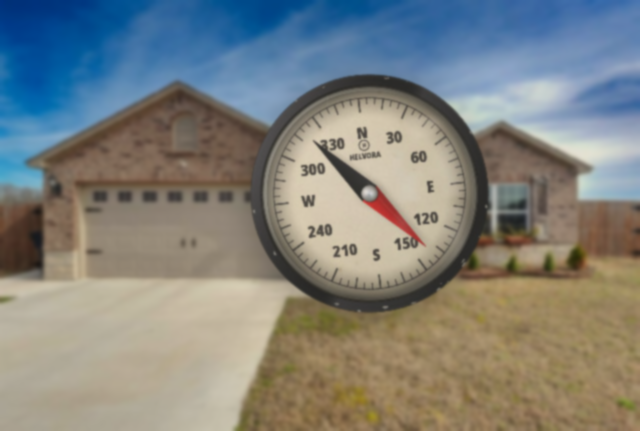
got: 140 °
